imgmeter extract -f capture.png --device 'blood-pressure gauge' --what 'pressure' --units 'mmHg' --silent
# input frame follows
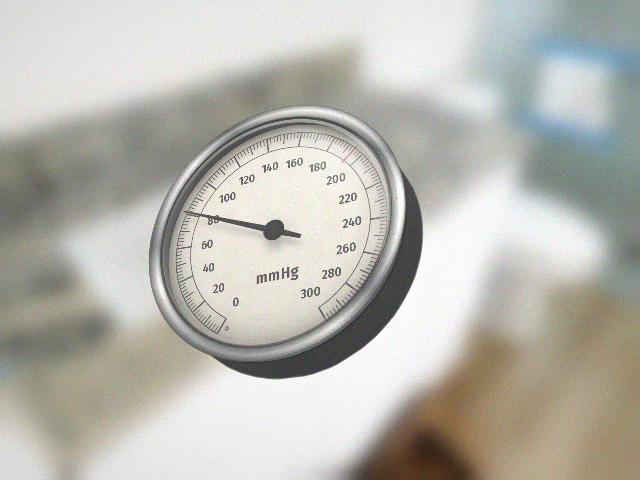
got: 80 mmHg
